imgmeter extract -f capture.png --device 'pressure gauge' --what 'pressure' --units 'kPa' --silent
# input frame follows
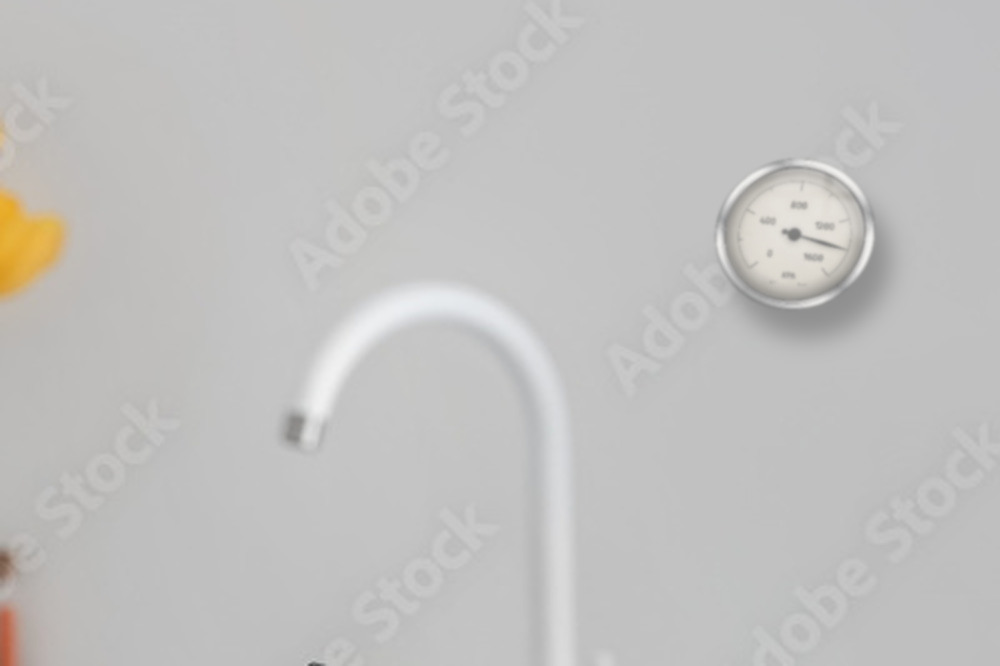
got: 1400 kPa
